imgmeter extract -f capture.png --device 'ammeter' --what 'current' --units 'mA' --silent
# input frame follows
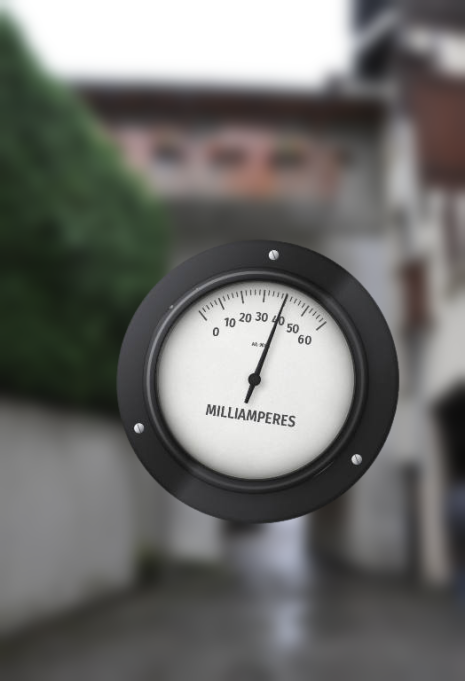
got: 40 mA
